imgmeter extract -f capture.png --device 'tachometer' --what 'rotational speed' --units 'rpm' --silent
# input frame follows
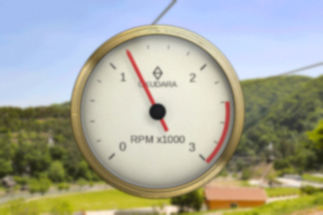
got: 1200 rpm
